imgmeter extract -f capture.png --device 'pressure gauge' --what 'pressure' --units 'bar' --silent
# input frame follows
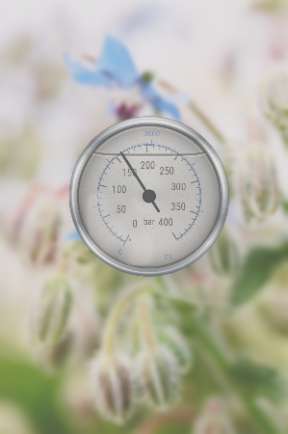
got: 160 bar
